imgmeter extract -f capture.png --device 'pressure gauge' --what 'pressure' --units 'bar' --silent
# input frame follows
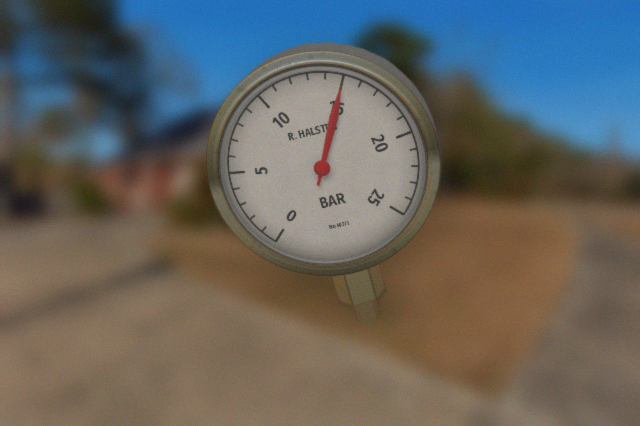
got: 15 bar
